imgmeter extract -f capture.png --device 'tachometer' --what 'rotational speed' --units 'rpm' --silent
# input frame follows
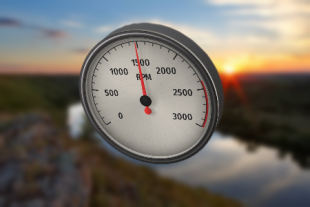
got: 1500 rpm
